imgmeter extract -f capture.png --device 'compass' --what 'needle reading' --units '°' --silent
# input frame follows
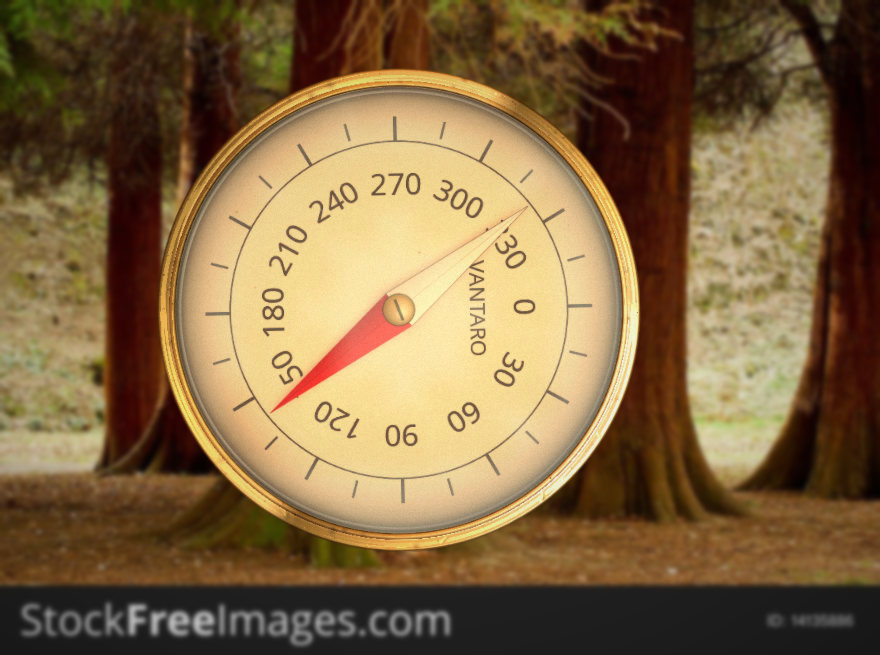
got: 142.5 °
